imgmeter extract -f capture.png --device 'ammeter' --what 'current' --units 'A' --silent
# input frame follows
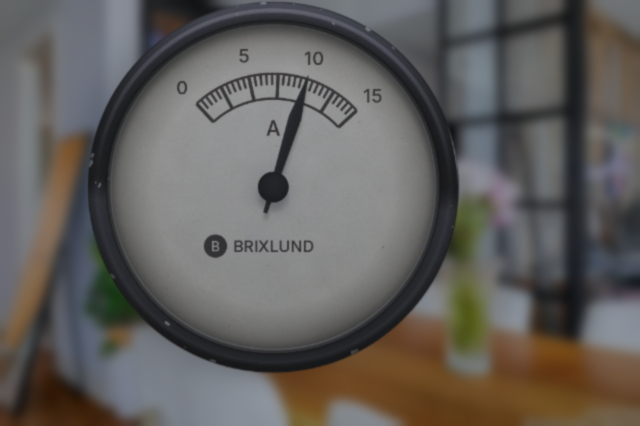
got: 10 A
